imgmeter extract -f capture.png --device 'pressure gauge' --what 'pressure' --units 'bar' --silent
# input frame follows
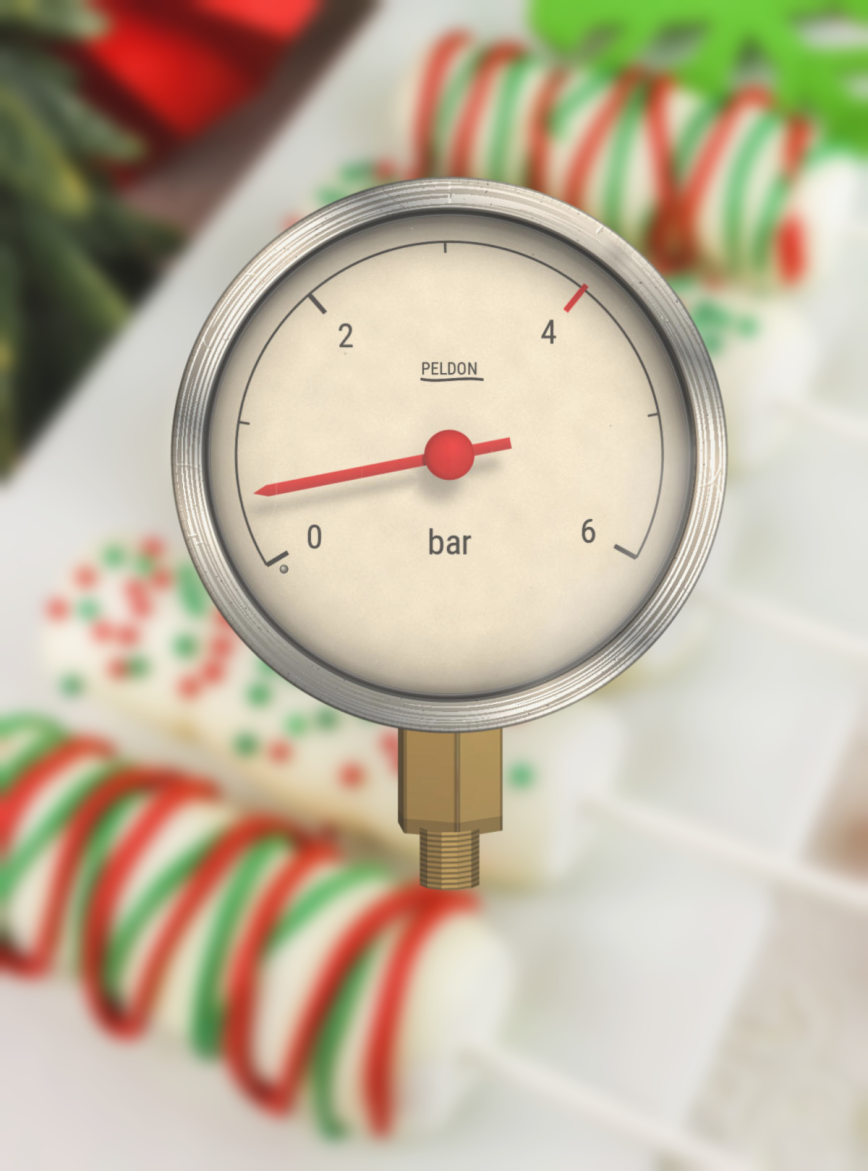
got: 0.5 bar
